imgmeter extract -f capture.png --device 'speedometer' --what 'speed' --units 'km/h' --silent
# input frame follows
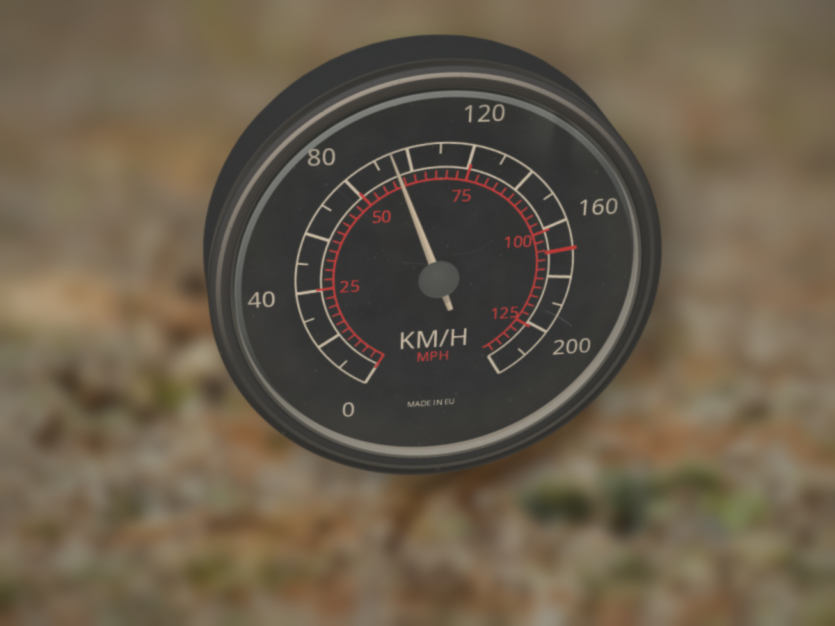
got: 95 km/h
